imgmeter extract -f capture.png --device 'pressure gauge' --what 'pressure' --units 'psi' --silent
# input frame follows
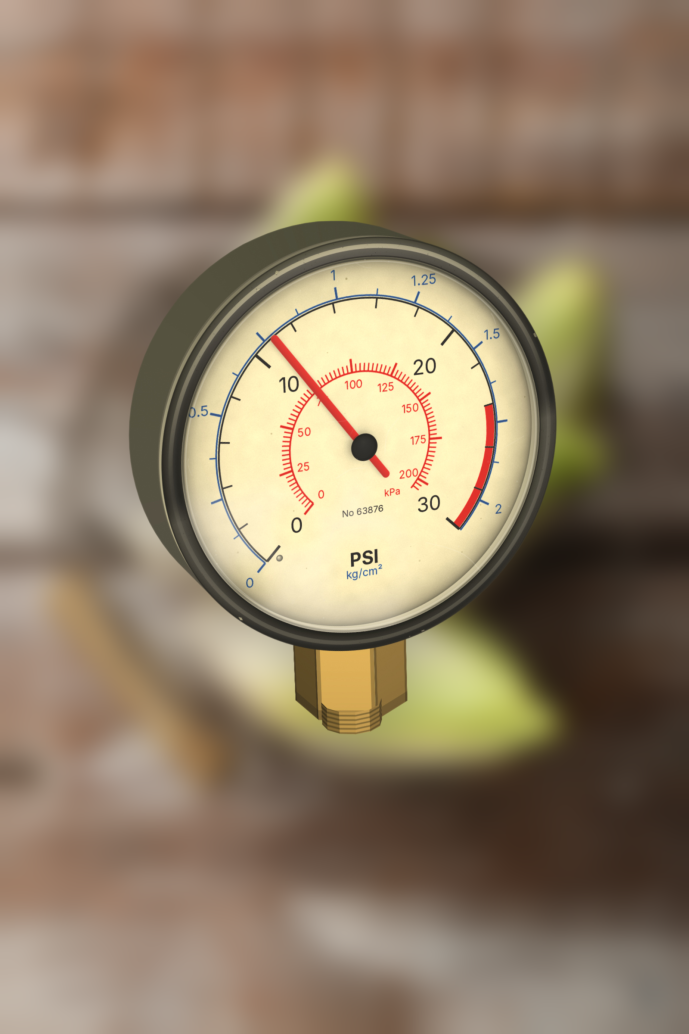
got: 11 psi
